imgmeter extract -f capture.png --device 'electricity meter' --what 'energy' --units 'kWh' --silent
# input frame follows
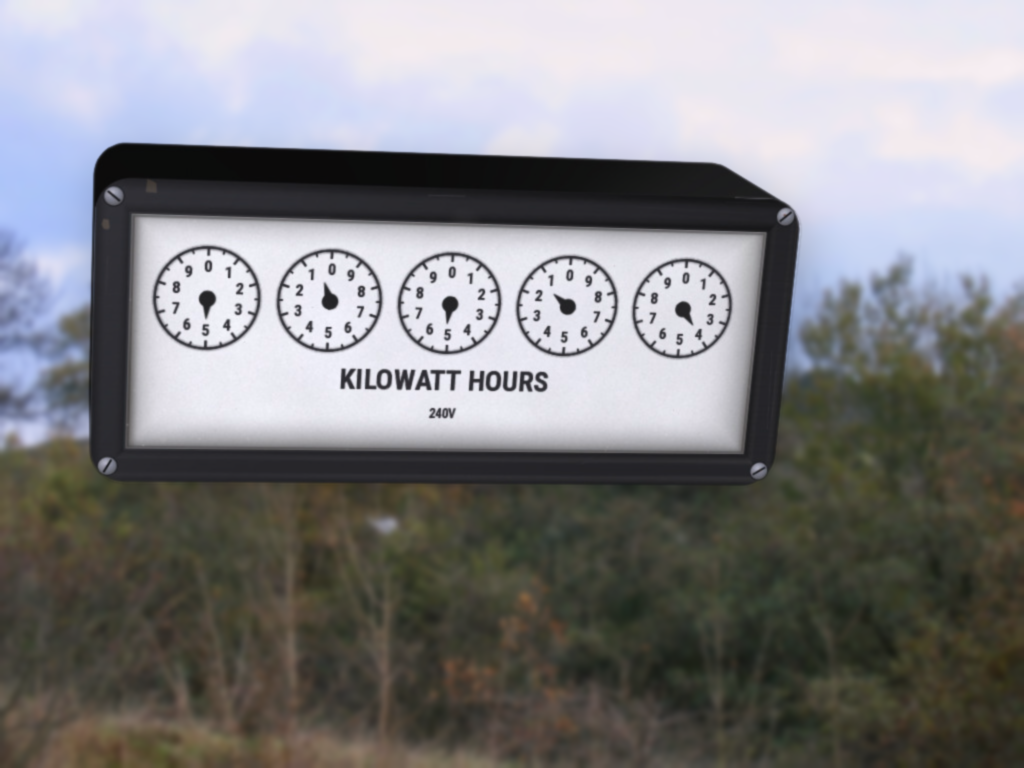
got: 50514 kWh
